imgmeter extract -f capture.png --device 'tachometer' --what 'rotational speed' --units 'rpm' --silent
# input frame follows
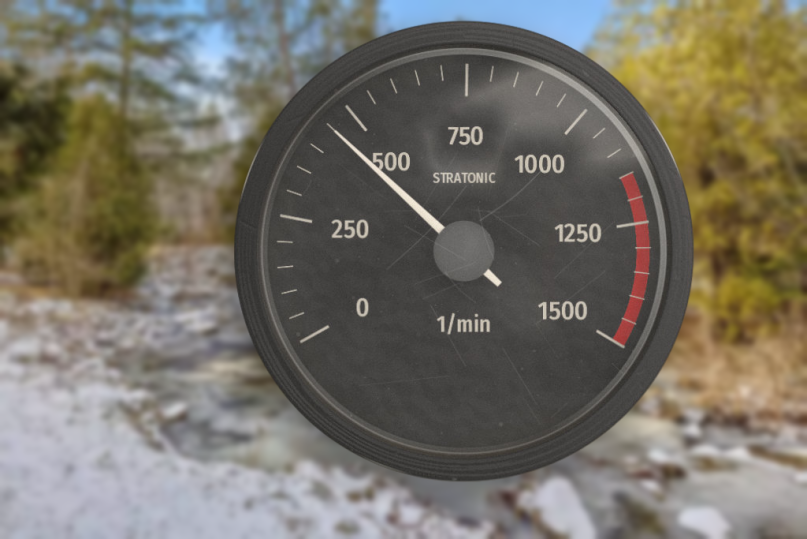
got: 450 rpm
